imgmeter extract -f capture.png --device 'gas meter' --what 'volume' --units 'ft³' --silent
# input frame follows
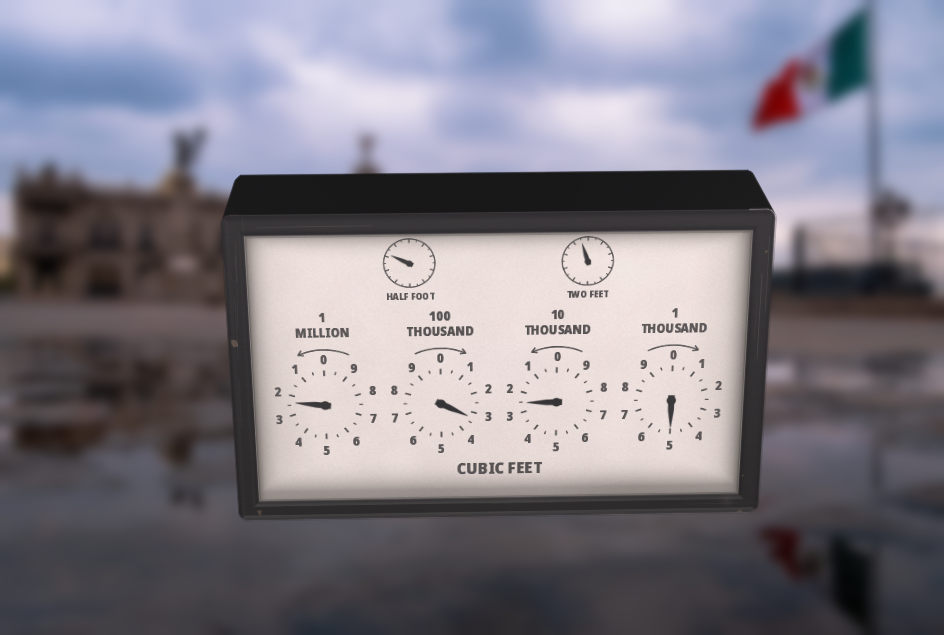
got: 232500 ft³
